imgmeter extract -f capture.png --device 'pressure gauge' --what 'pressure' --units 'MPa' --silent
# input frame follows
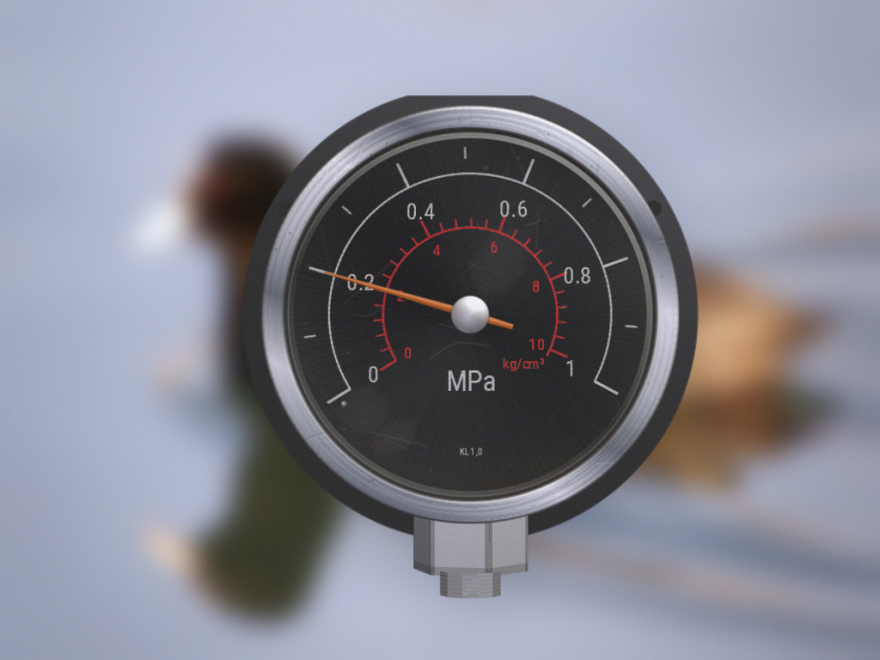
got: 0.2 MPa
